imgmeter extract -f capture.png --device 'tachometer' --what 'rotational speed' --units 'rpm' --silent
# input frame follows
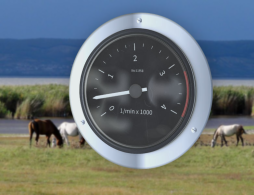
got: 400 rpm
